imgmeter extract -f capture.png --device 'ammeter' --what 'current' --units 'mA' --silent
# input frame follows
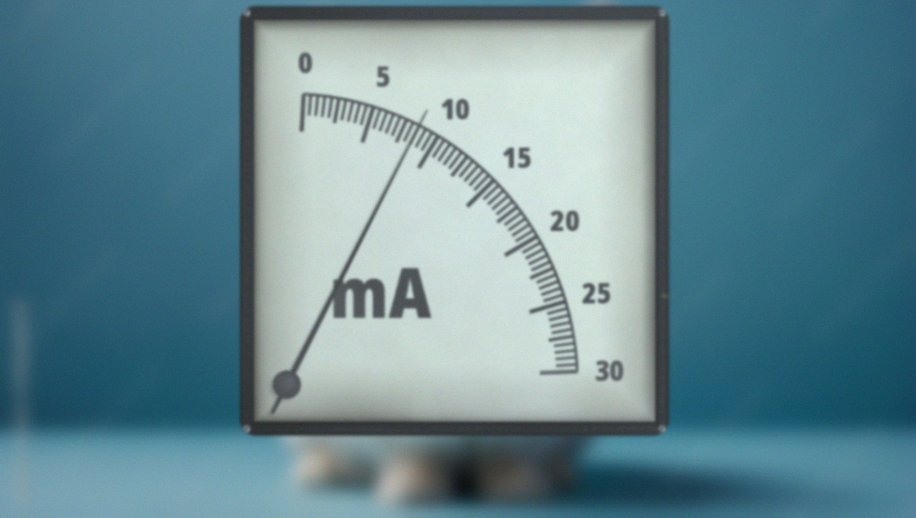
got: 8.5 mA
